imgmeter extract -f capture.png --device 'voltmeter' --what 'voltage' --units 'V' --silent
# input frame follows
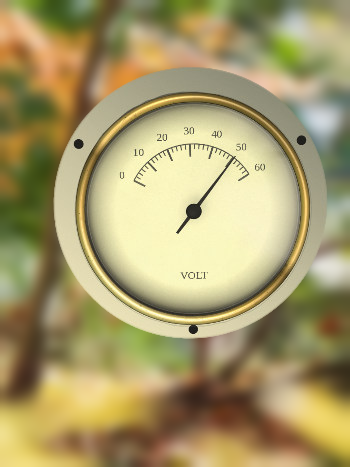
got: 50 V
